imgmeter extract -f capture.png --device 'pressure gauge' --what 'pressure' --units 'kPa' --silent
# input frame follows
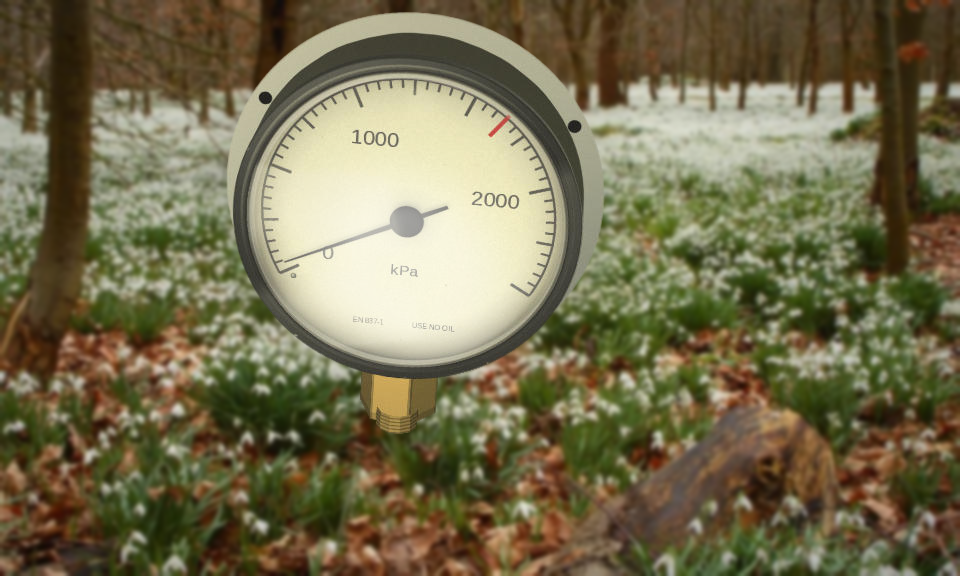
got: 50 kPa
